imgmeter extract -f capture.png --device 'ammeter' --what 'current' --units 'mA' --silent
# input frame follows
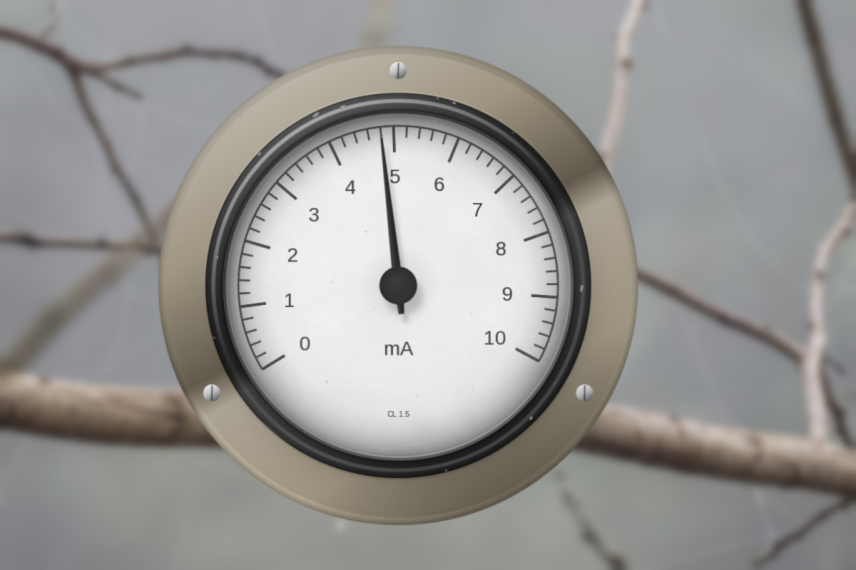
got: 4.8 mA
